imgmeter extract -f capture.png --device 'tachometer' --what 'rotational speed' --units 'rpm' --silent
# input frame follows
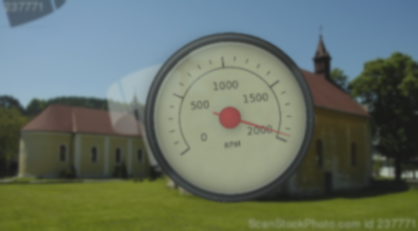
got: 1950 rpm
